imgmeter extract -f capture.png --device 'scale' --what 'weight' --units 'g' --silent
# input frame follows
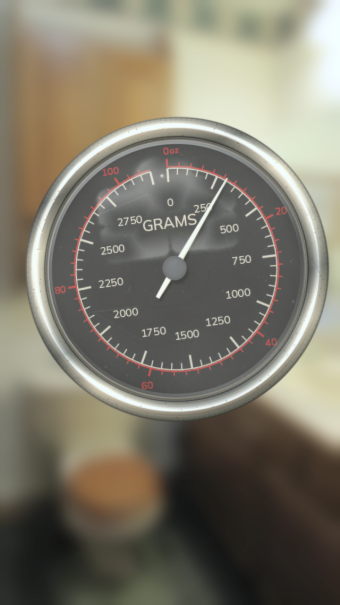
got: 300 g
